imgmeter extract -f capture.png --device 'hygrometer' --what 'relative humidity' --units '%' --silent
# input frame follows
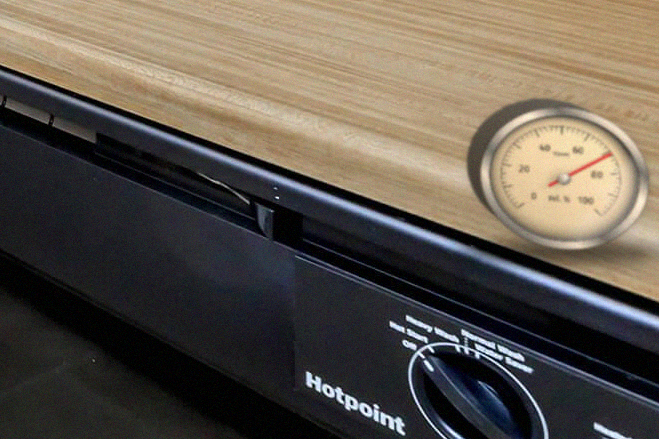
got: 70 %
